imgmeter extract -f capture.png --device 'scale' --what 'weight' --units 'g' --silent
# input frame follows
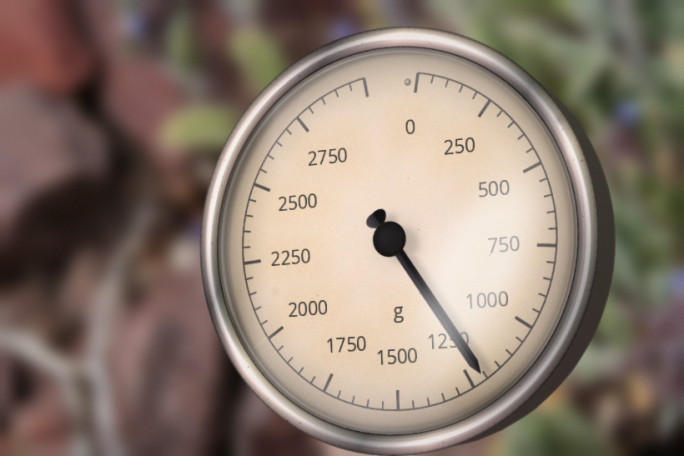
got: 1200 g
